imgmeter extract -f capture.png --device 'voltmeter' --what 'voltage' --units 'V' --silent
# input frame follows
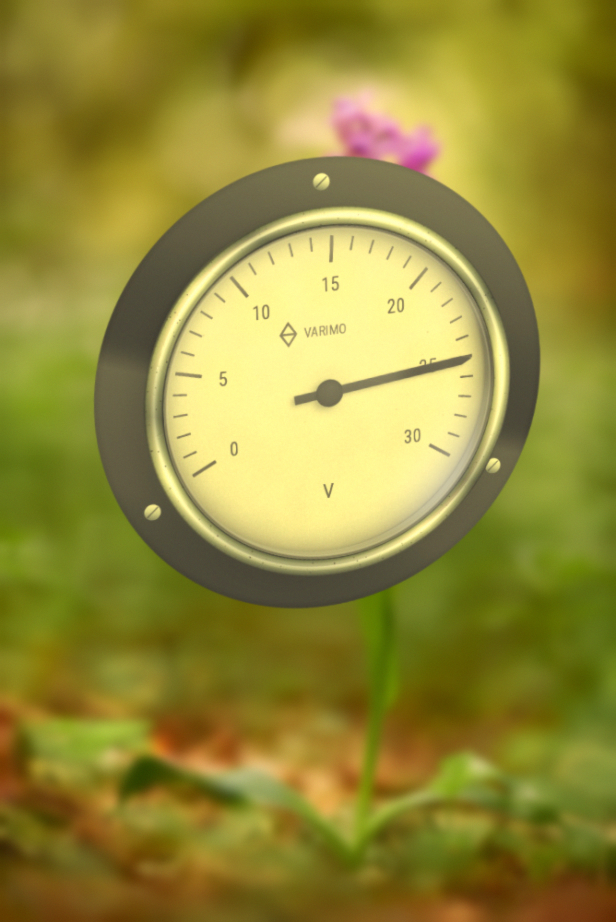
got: 25 V
